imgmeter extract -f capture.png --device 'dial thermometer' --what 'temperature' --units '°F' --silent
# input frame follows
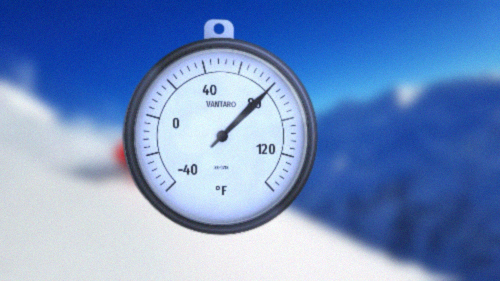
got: 80 °F
